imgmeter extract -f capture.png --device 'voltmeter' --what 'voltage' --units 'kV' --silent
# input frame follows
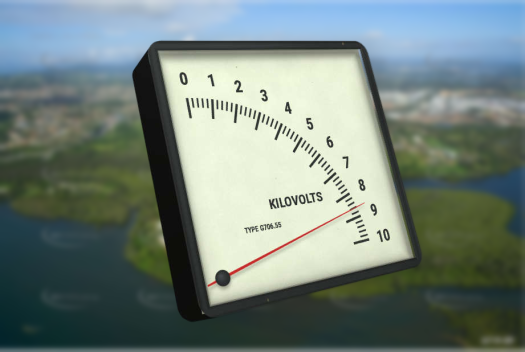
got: 8.6 kV
